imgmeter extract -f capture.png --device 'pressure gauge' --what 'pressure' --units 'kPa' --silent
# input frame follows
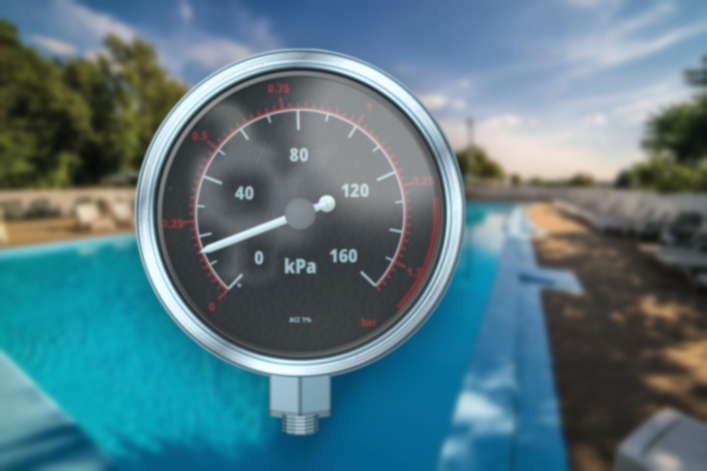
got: 15 kPa
